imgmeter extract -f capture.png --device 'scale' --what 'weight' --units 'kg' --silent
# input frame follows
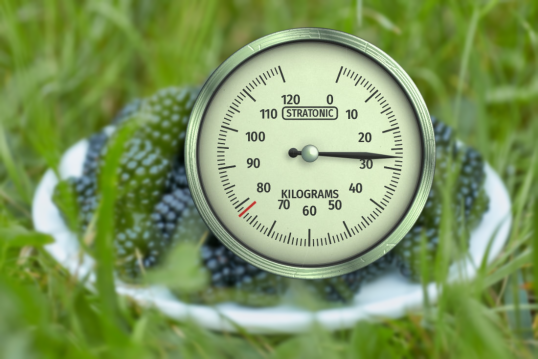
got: 27 kg
